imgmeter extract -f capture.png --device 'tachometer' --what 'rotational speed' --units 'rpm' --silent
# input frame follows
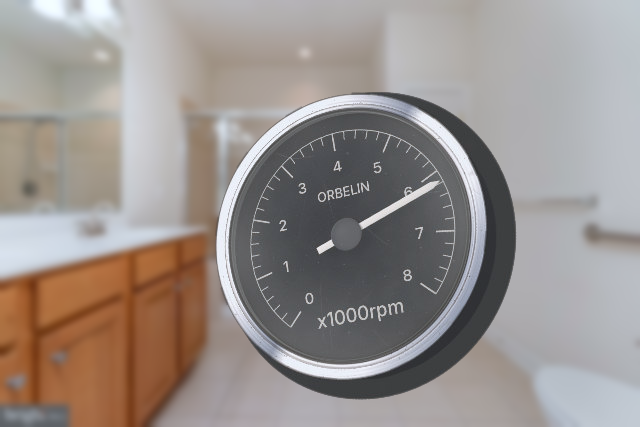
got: 6200 rpm
